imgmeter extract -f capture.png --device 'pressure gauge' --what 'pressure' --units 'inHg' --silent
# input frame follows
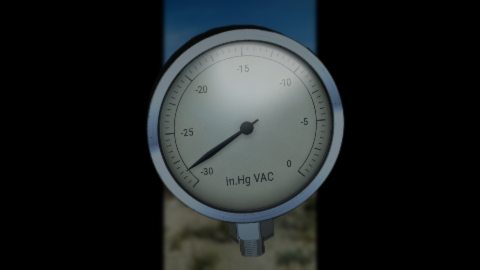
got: -28.5 inHg
